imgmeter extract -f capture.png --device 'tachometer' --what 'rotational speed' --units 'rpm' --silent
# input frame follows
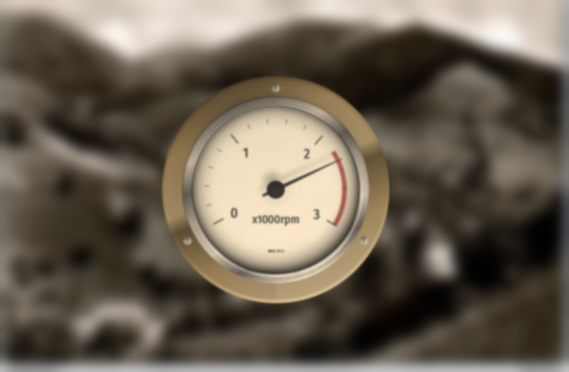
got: 2300 rpm
